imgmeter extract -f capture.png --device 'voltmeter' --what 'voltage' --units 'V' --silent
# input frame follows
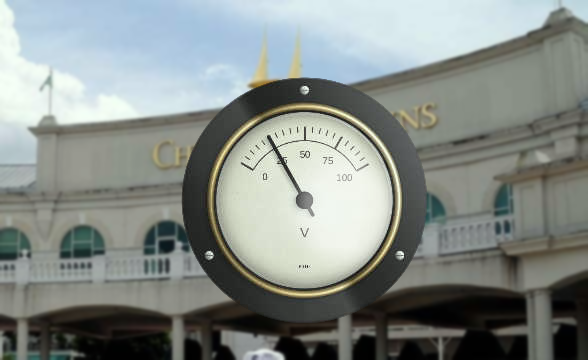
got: 25 V
